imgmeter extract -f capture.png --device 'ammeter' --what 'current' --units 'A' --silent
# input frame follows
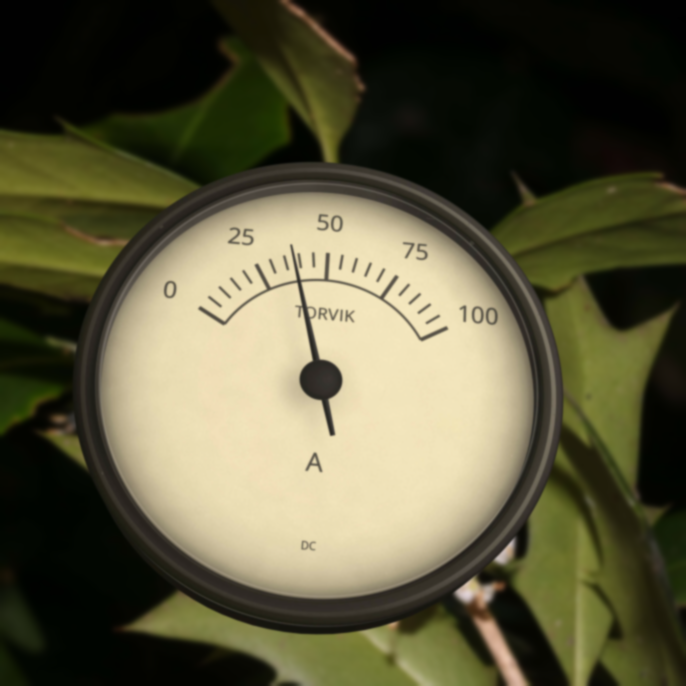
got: 37.5 A
